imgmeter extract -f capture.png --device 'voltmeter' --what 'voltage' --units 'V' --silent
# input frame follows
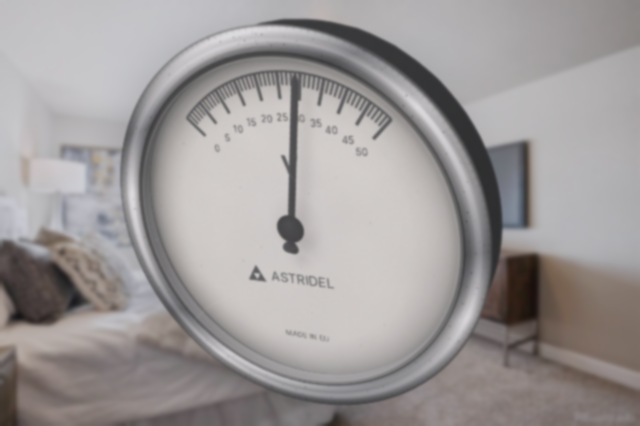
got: 30 V
